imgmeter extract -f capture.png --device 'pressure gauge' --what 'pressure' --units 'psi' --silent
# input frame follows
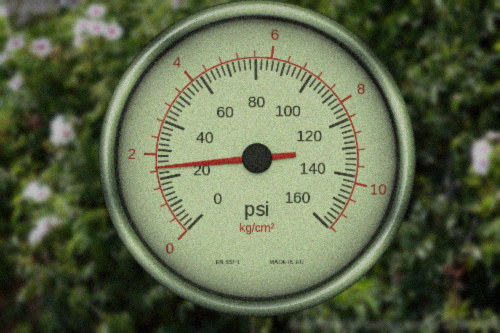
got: 24 psi
